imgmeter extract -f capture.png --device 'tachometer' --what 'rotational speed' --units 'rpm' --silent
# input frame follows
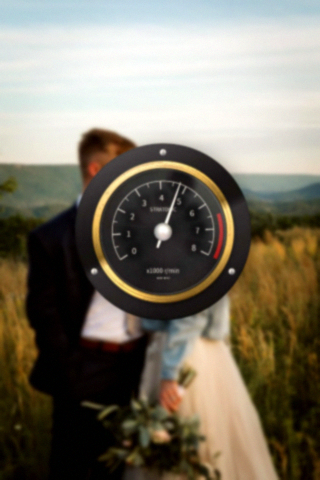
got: 4750 rpm
